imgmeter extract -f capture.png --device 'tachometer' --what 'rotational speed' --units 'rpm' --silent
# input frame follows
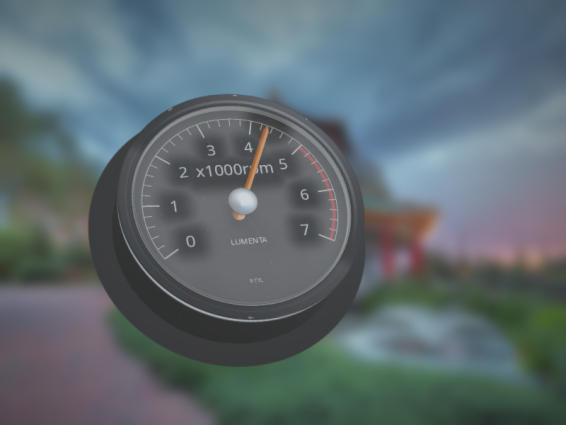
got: 4300 rpm
